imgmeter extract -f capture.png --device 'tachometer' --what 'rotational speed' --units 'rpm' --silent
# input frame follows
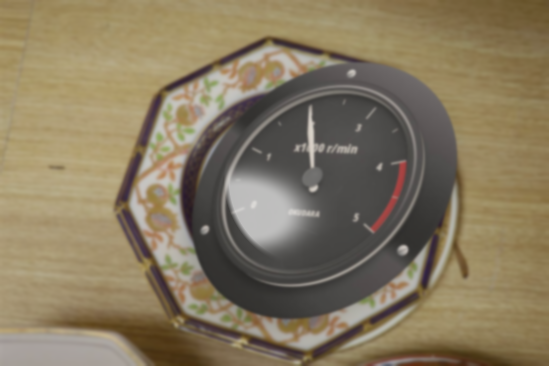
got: 2000 rpm
